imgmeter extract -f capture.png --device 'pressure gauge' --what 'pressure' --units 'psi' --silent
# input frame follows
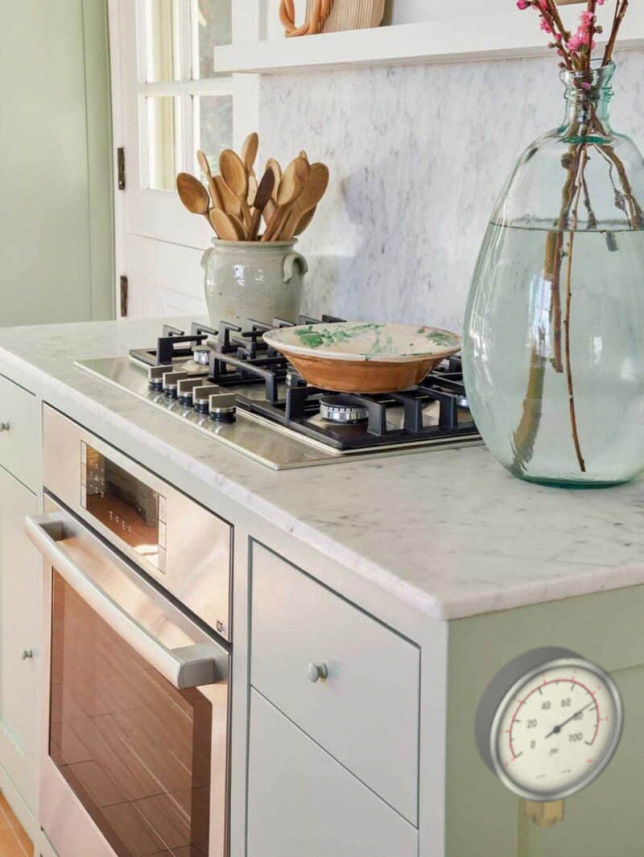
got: 75 psi
